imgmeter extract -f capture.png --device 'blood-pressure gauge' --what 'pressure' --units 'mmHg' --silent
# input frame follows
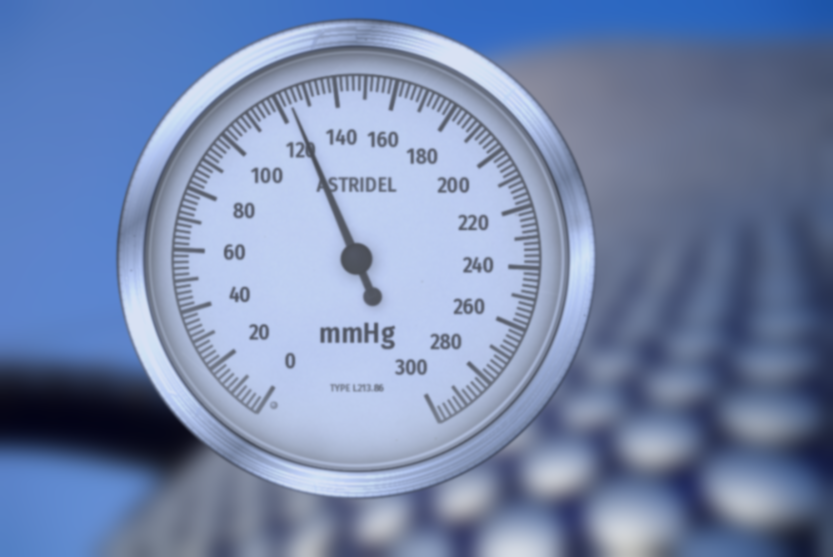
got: 124 mmHg
